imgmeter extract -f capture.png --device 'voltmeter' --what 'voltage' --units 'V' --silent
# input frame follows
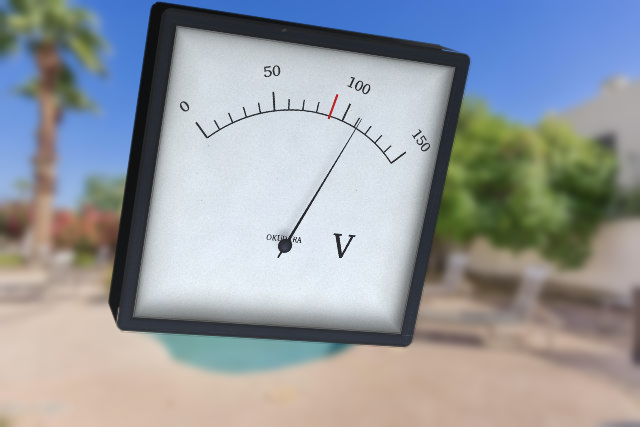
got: 110 V
